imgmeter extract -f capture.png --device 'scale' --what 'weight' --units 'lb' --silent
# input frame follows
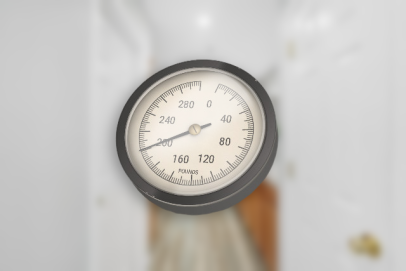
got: 200 lb
